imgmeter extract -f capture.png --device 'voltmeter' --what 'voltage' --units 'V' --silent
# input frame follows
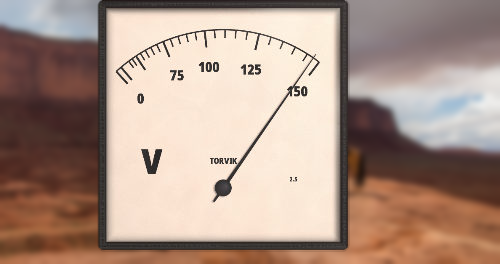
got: 147.5 V
